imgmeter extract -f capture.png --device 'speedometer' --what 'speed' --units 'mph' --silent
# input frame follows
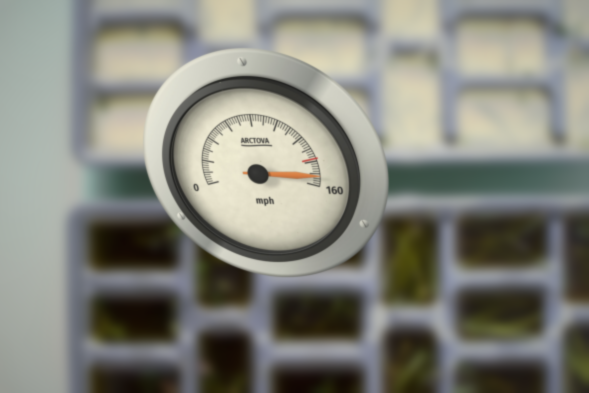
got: 150 mph
